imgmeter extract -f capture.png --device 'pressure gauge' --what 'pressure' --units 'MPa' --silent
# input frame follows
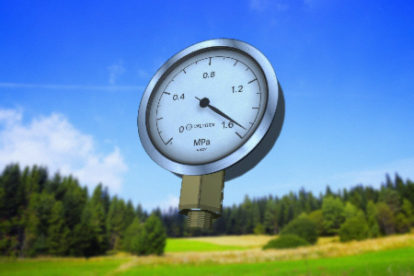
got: 1.55 MPa
